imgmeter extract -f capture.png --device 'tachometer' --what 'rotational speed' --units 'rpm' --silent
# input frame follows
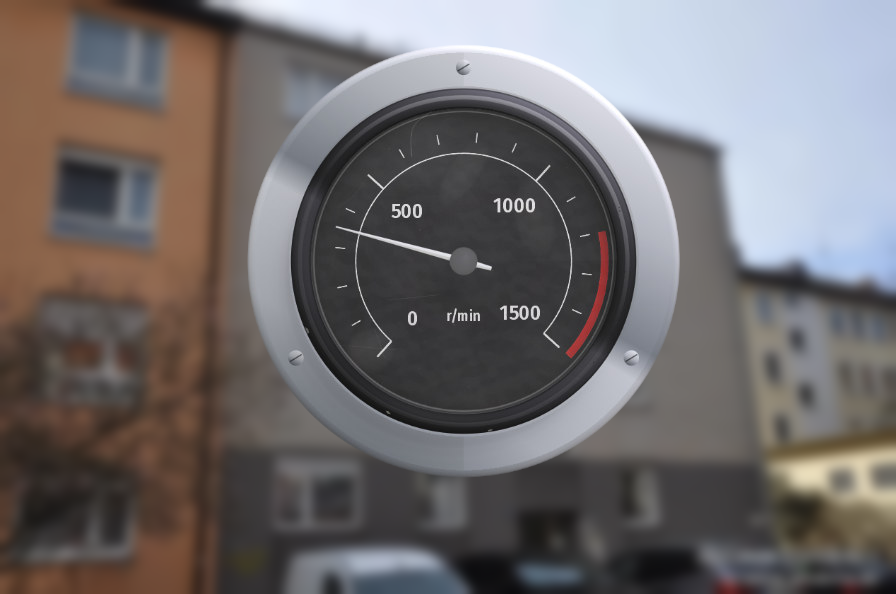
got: 350 rpm
